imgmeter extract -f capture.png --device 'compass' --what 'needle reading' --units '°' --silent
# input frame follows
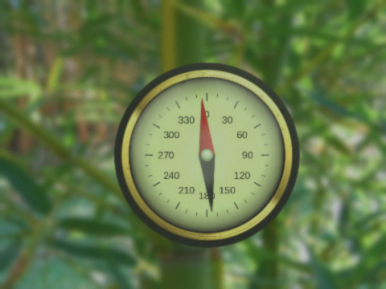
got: 355 °
